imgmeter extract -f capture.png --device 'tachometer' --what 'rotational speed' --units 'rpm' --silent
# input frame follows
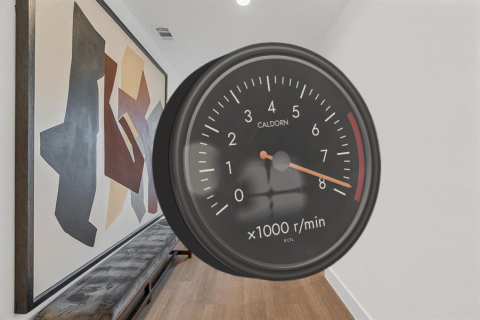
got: 7800 rpm
